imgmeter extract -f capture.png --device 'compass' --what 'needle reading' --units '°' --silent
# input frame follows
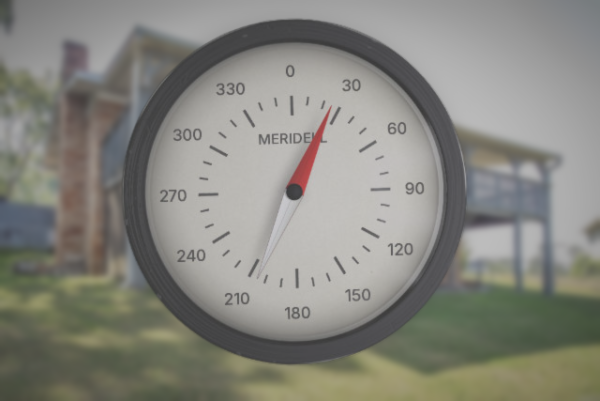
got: 25 °
